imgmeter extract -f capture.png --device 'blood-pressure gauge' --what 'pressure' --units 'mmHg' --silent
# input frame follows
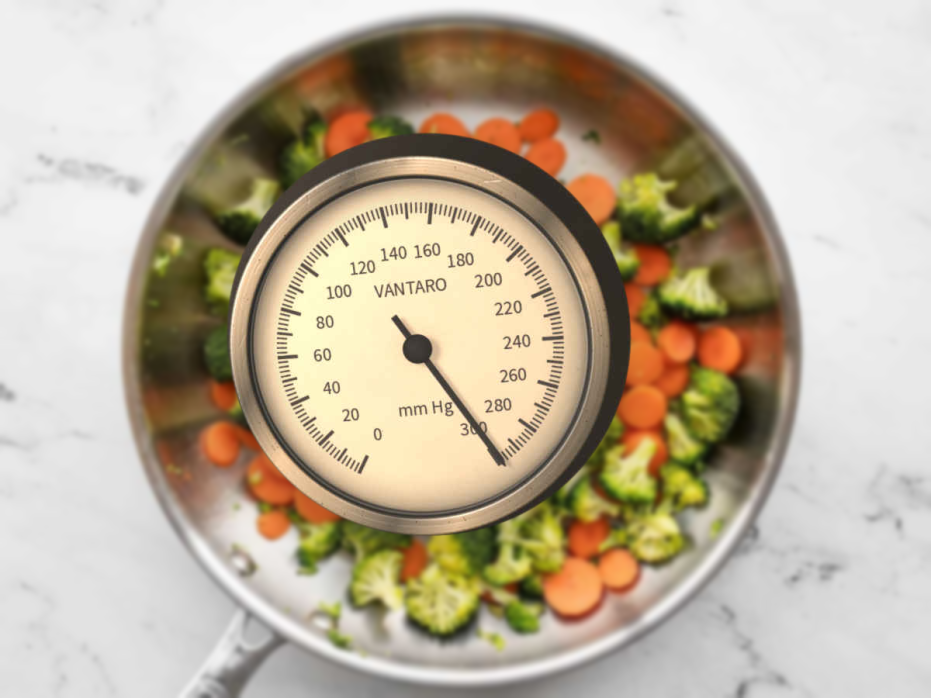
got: 298 mmHg
